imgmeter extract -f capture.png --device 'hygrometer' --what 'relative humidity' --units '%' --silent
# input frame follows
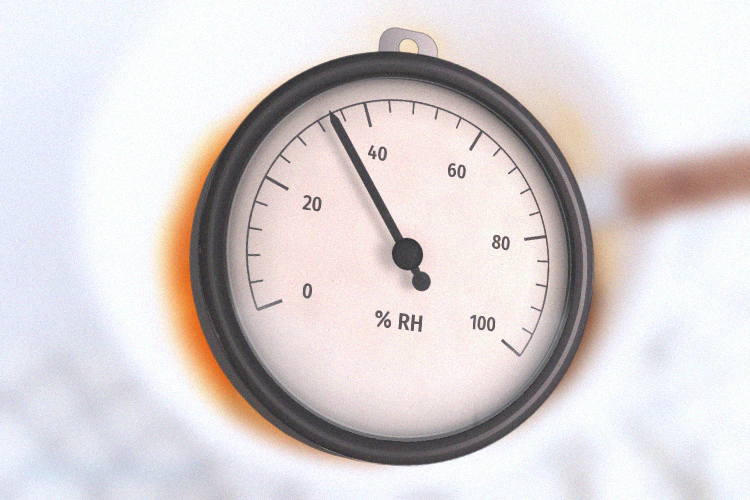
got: 34 %
